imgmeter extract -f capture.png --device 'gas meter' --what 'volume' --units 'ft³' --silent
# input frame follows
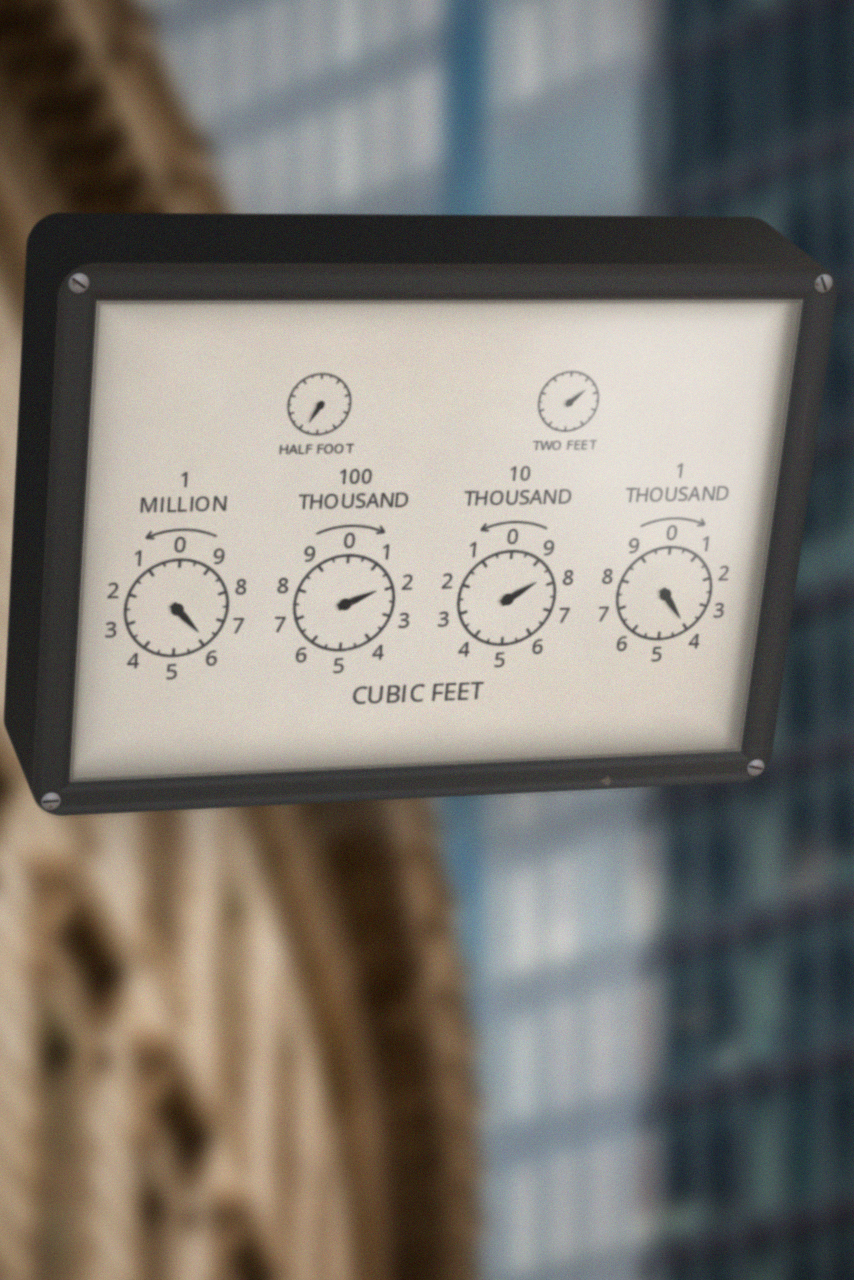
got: 618400 ft³
